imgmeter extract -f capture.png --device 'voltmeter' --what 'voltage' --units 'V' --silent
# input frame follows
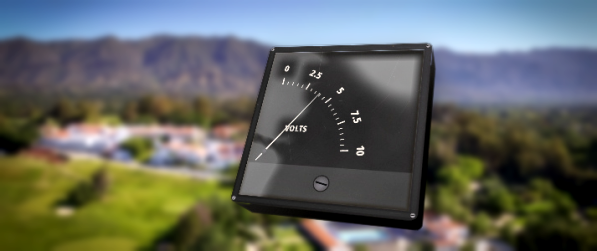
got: 4 V
